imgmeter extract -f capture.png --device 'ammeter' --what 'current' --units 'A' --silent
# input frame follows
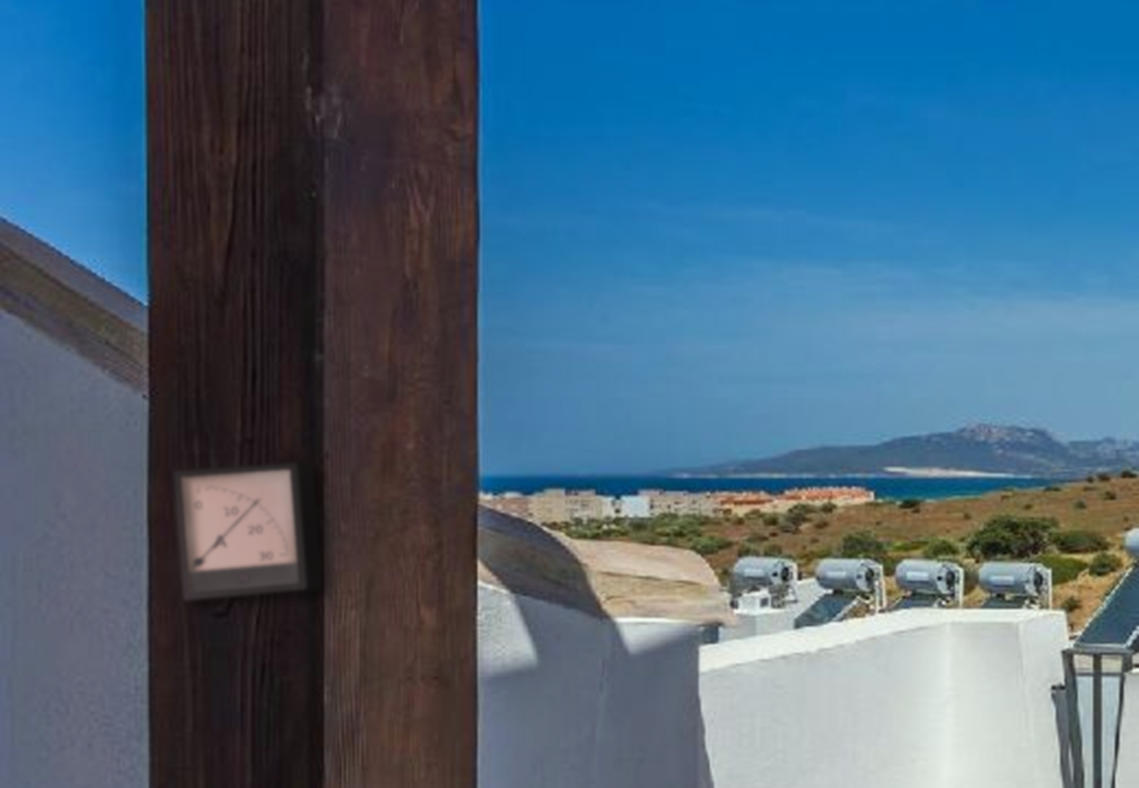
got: 14 A
